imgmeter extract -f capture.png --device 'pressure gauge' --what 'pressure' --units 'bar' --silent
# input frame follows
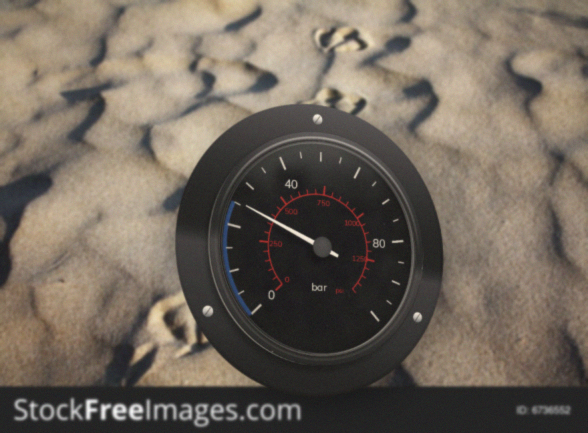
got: 25 bar
